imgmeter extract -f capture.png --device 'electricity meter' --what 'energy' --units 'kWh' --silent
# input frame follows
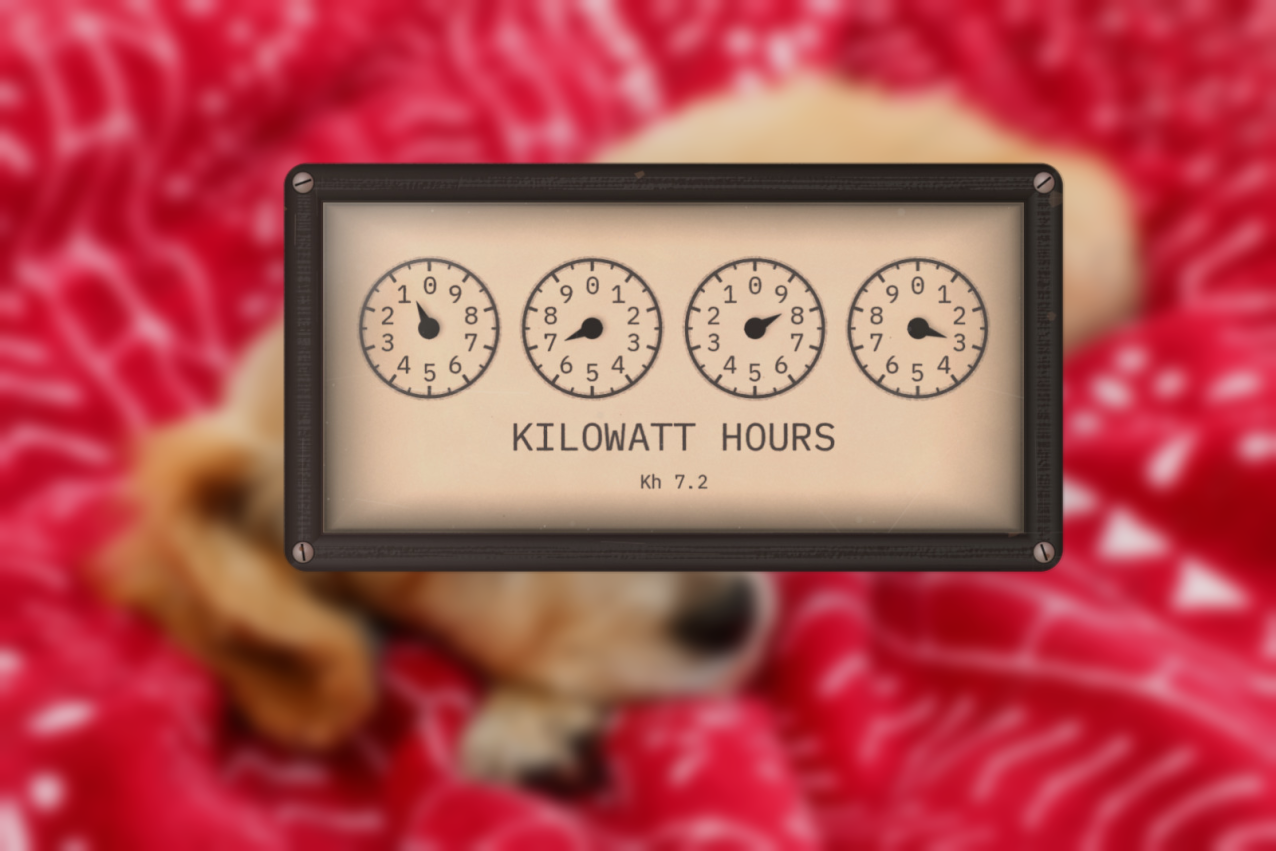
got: 683 kWh
